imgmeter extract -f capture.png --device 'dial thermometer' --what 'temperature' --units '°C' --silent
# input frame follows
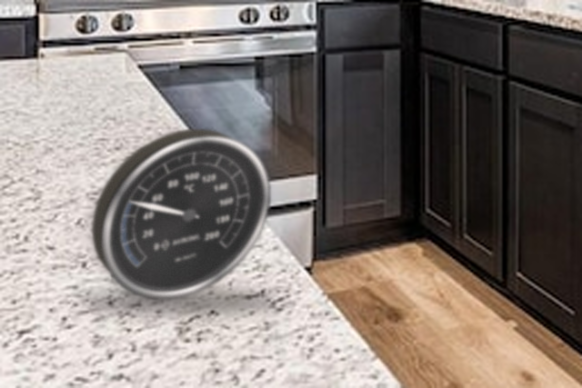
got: 50 °C
